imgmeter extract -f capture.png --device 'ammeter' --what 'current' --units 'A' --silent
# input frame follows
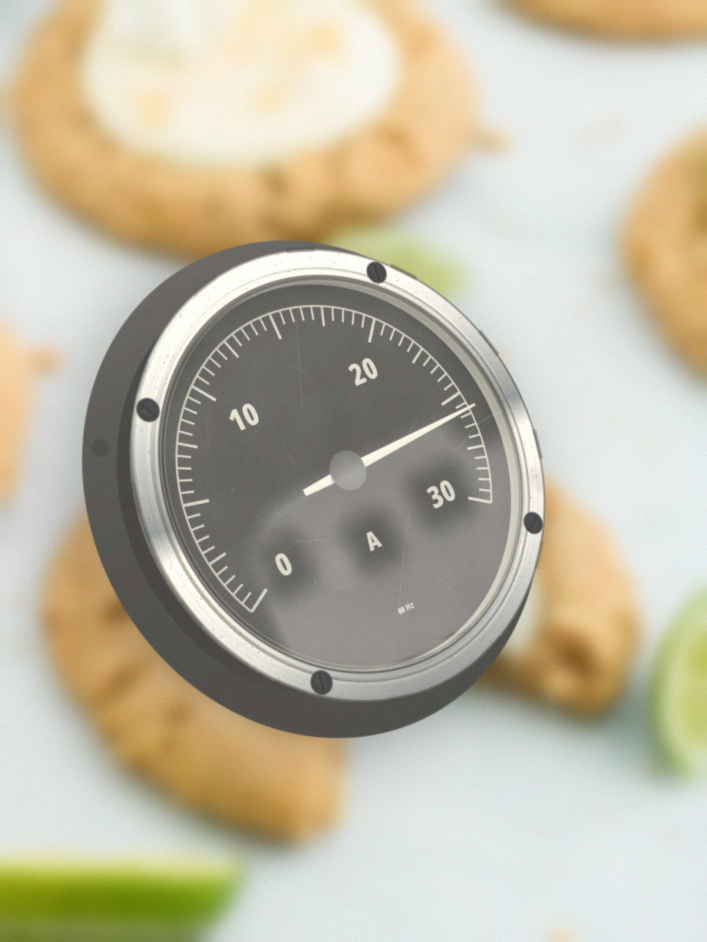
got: 25.75 A
